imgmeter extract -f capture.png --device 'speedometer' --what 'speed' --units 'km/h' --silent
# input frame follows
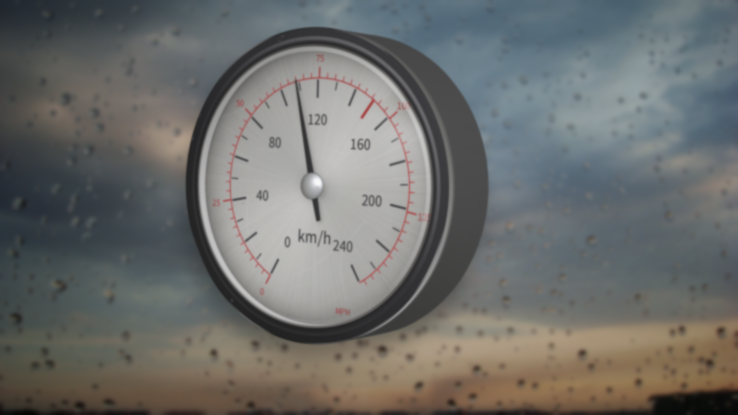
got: 110 km/h
